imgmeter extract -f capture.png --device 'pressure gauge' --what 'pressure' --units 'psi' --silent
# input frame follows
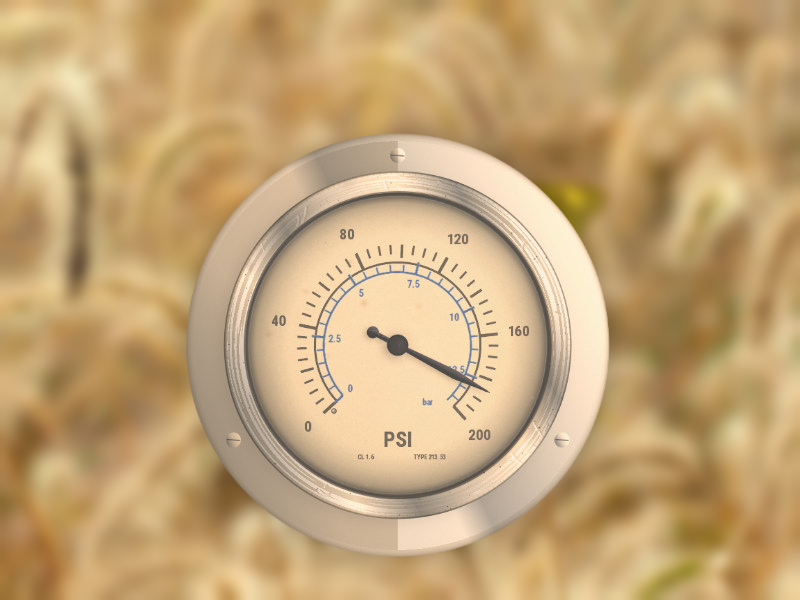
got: 185 psi
